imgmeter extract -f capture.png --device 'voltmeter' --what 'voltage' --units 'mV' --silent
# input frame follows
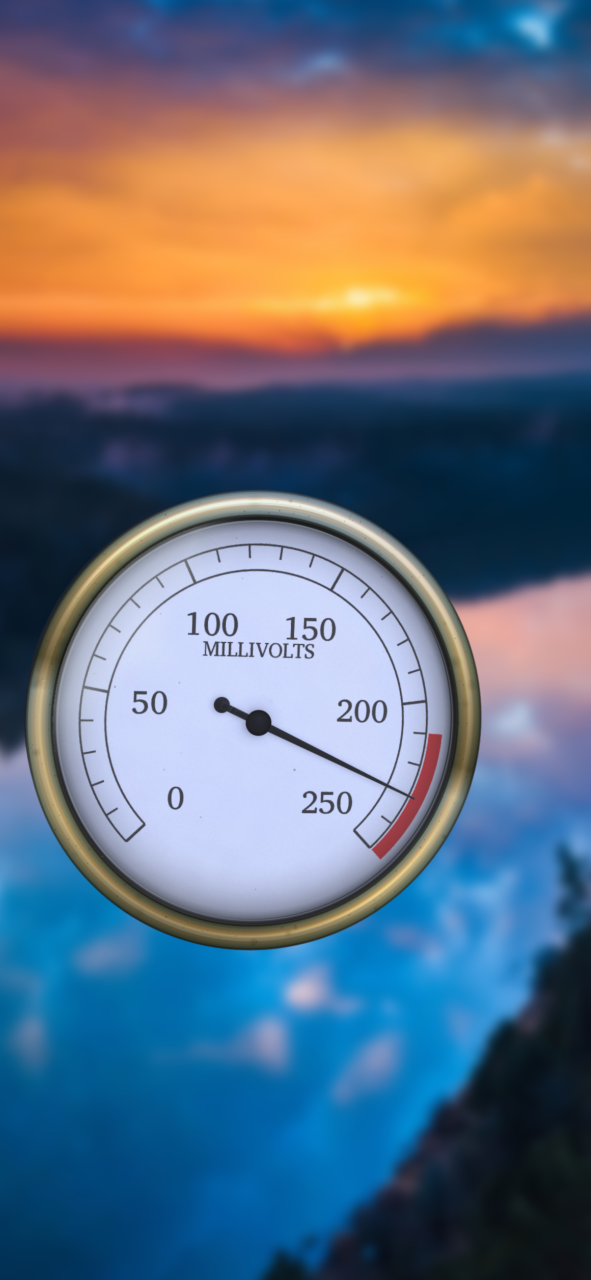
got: 230 mV
